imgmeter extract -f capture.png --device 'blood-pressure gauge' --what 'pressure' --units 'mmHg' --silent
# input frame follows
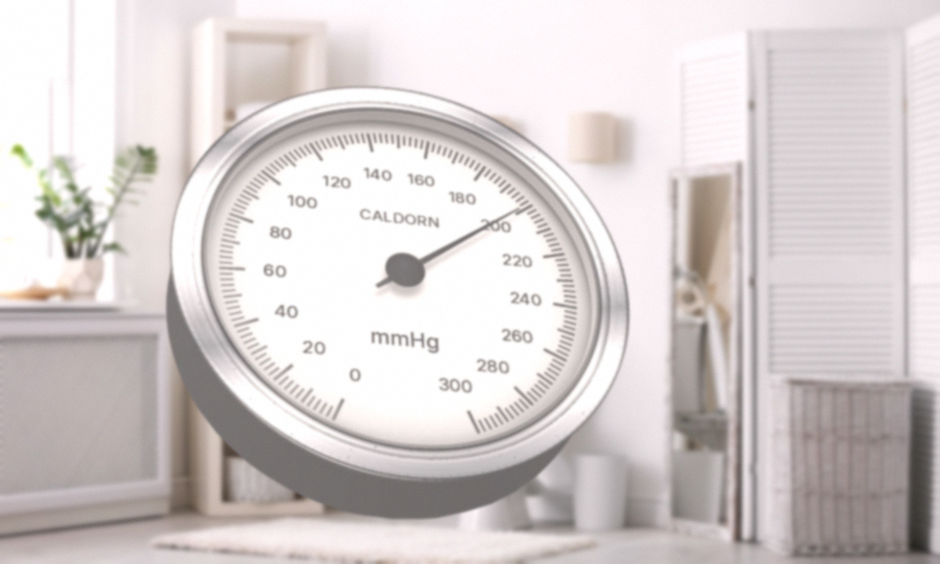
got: 200 mmHg
